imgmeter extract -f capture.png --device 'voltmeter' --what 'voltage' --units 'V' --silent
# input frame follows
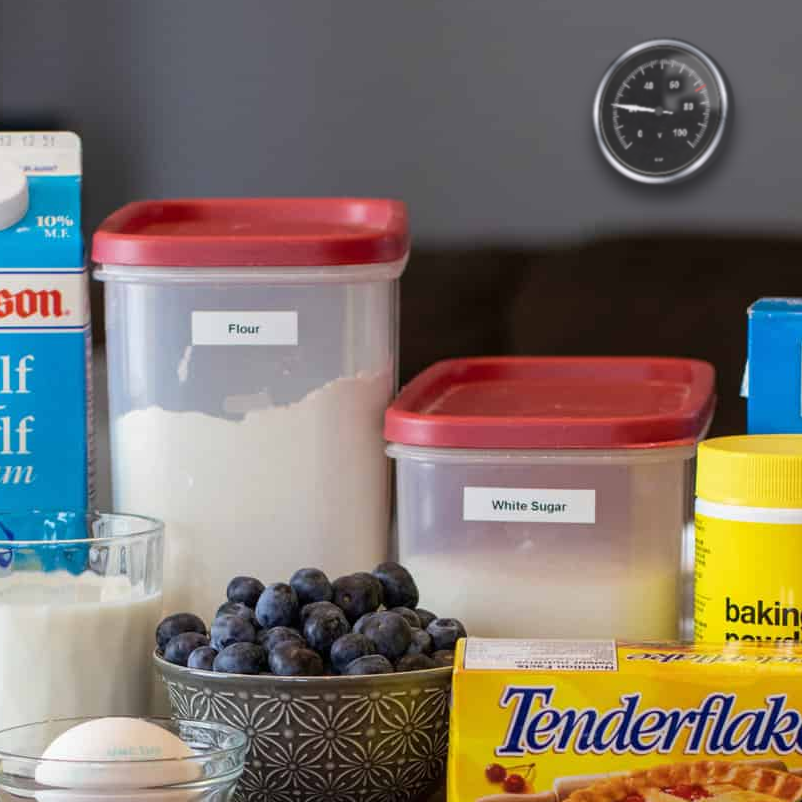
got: 20 V
